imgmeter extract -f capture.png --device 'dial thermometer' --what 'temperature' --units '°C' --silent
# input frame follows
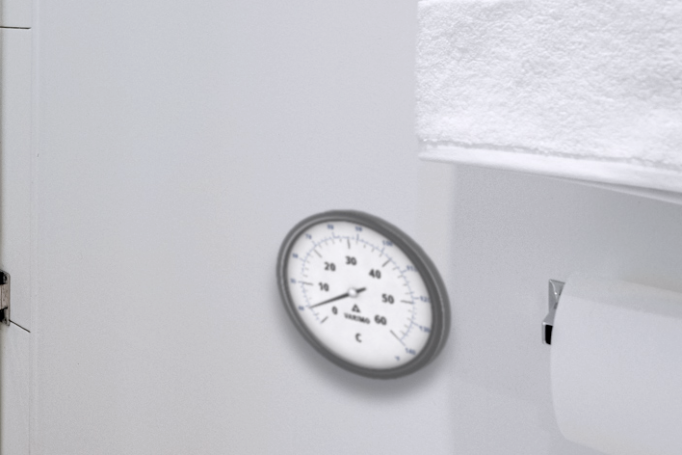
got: 4 °C
